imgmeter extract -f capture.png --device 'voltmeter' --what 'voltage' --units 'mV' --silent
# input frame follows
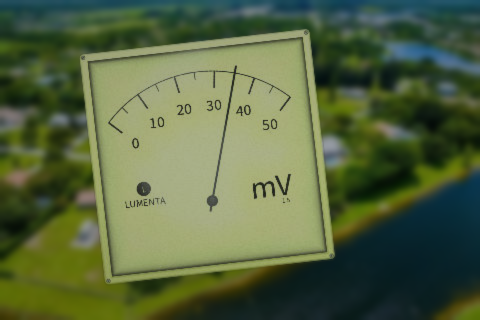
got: 35 mV
